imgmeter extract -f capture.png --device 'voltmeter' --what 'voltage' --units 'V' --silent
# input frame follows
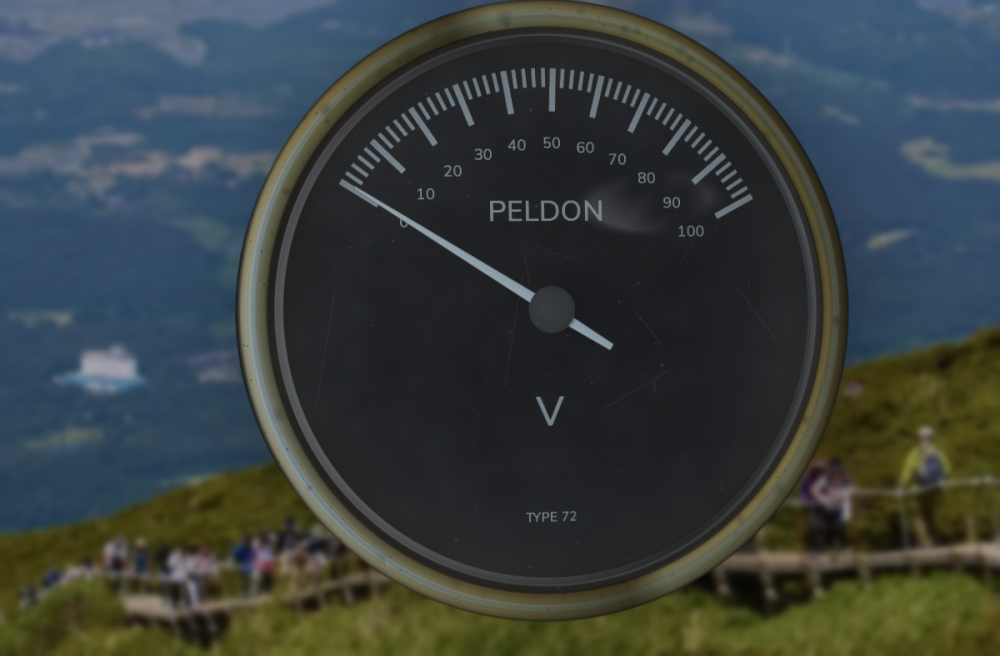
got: 0 V
